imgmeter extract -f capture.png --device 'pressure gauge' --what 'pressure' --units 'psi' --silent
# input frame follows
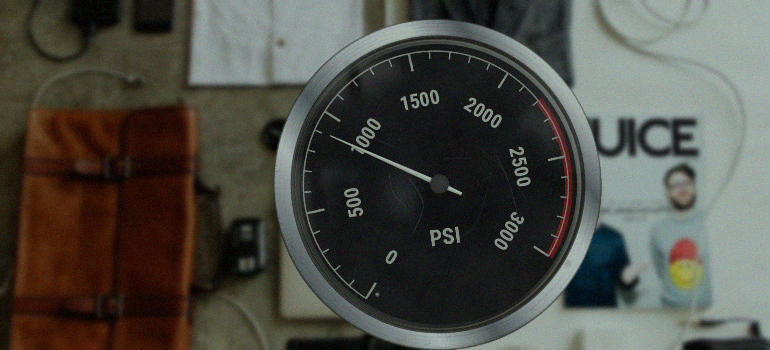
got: 900 psi
